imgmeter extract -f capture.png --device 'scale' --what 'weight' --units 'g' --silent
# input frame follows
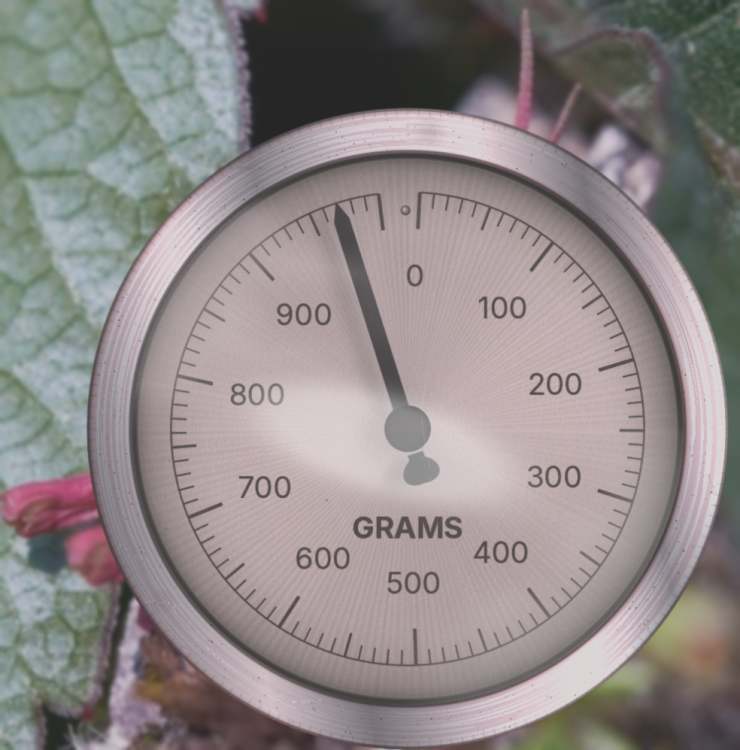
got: 970 g
